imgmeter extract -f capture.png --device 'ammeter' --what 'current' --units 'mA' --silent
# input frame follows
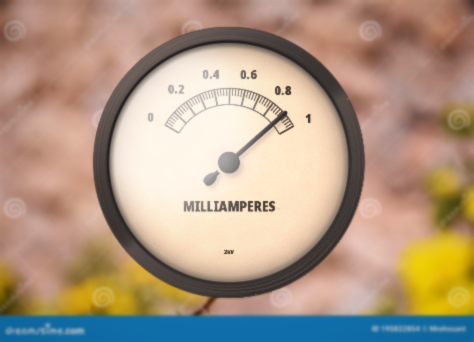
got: 0.9 mA
